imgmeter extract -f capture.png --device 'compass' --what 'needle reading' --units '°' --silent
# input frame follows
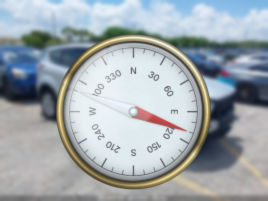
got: 110 °
